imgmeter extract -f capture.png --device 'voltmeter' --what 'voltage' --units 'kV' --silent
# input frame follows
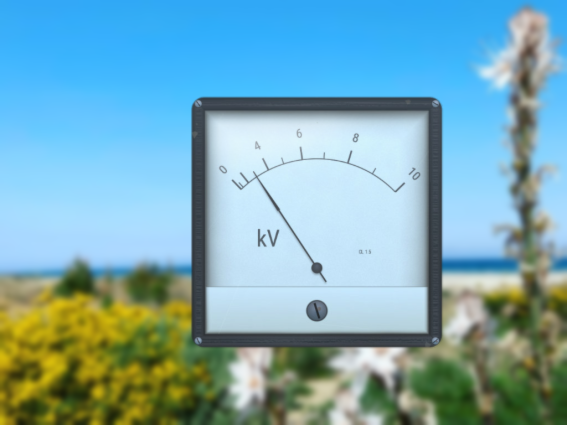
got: 3 kV
